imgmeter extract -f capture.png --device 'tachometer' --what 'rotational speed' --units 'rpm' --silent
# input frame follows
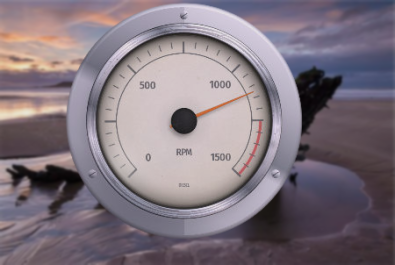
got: 1125 rpm
